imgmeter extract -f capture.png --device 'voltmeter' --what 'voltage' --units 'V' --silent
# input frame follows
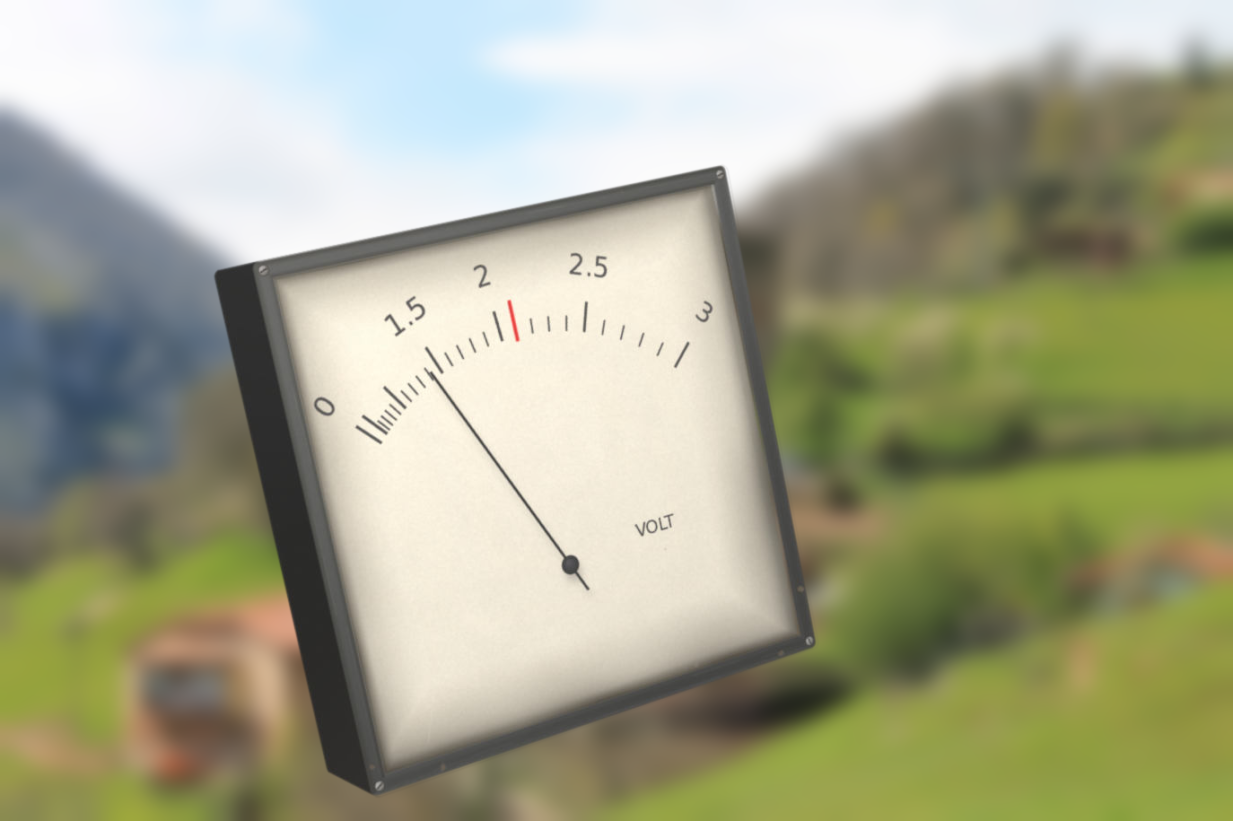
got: 1.4 V
